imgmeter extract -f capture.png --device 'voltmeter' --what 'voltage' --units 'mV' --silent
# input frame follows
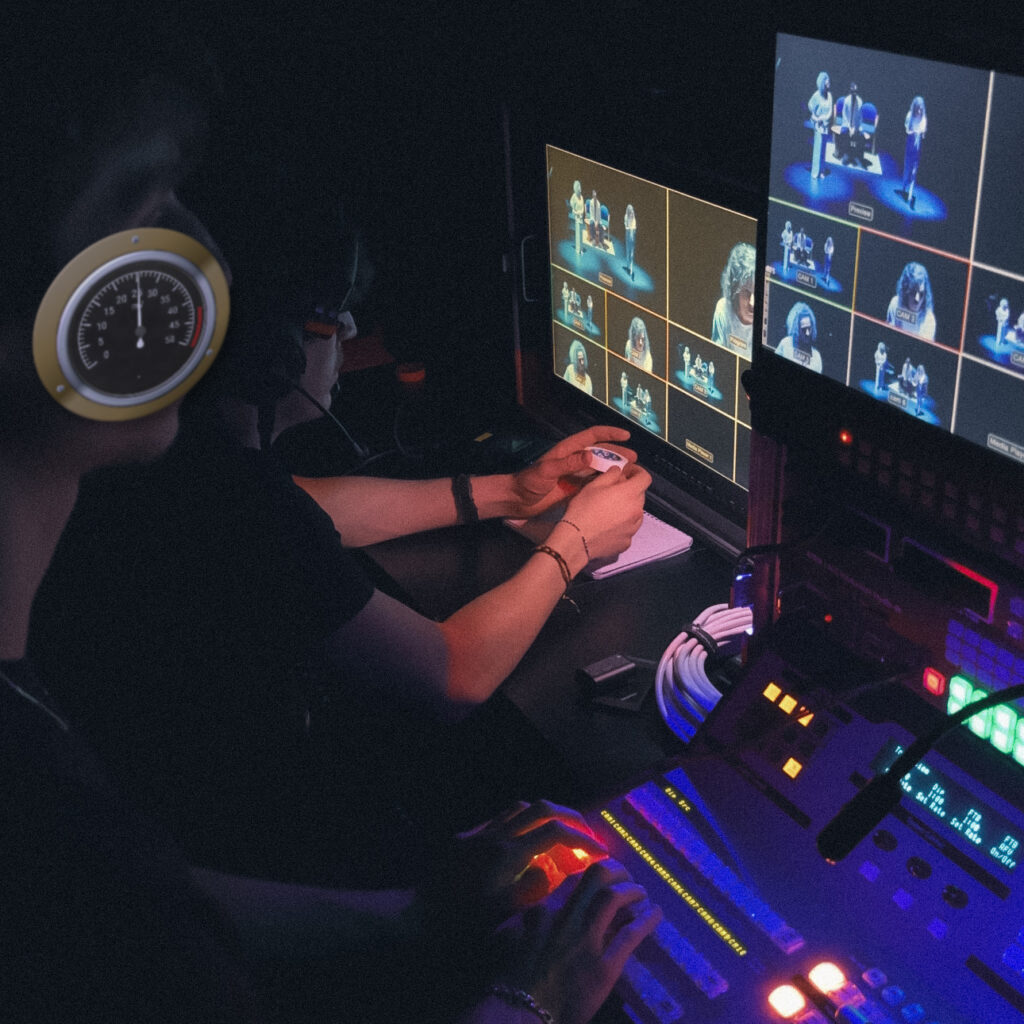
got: 25 mV
